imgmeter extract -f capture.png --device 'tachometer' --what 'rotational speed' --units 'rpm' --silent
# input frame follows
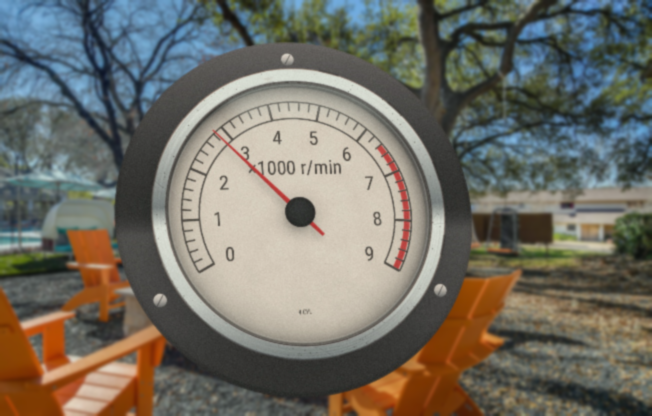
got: 2800 rpm
